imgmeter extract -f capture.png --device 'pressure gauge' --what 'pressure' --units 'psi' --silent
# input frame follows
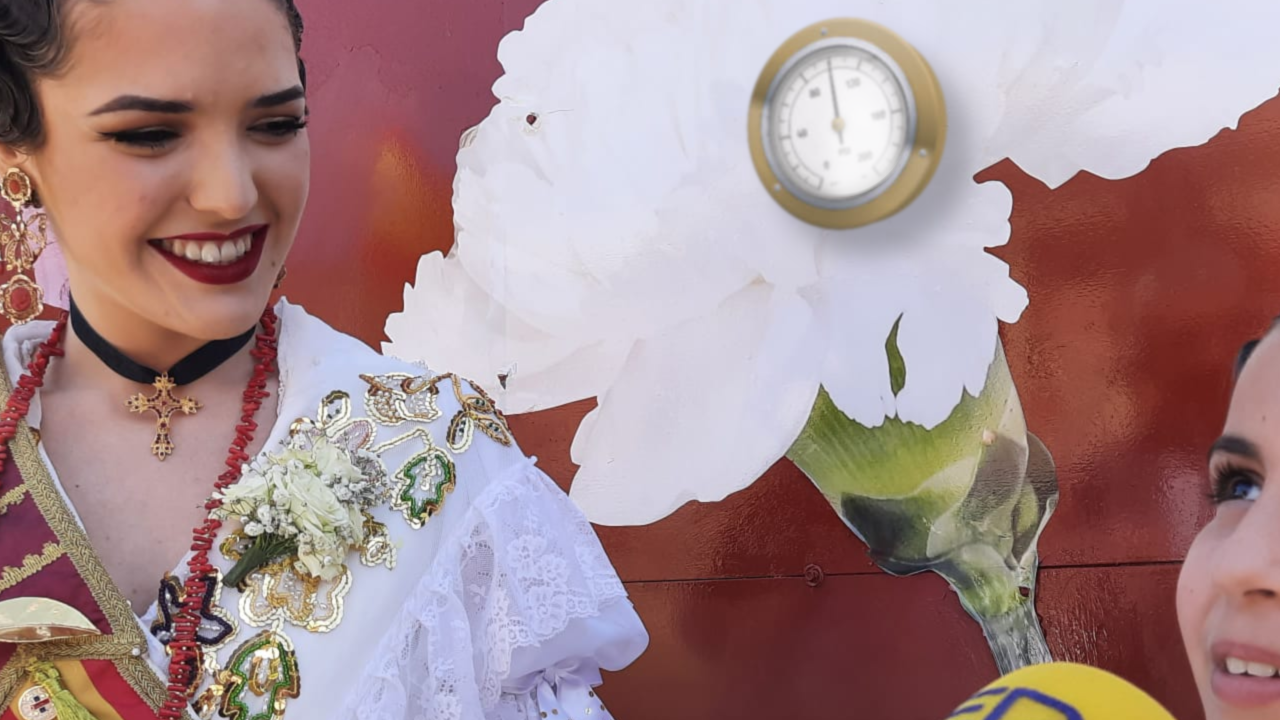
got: 100 psi
